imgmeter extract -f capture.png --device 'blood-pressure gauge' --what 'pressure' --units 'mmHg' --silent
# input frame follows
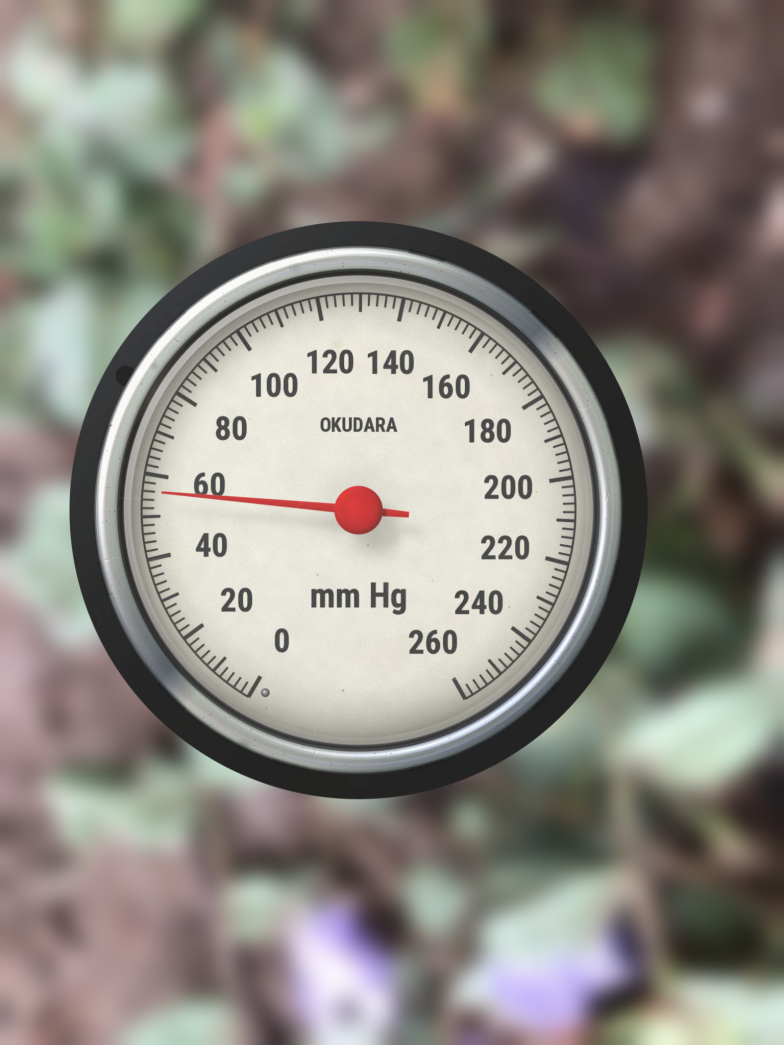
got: 56 mmHg
